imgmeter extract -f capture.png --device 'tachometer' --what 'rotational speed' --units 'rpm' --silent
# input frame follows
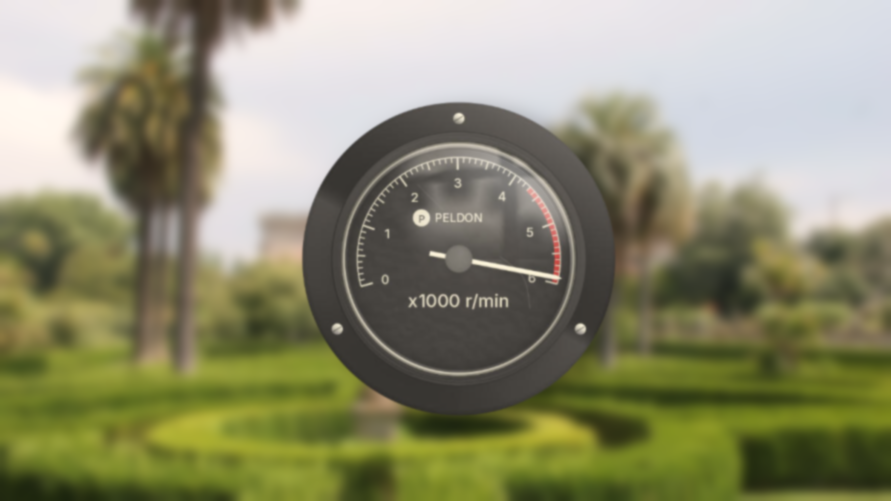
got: 5900 rpm
